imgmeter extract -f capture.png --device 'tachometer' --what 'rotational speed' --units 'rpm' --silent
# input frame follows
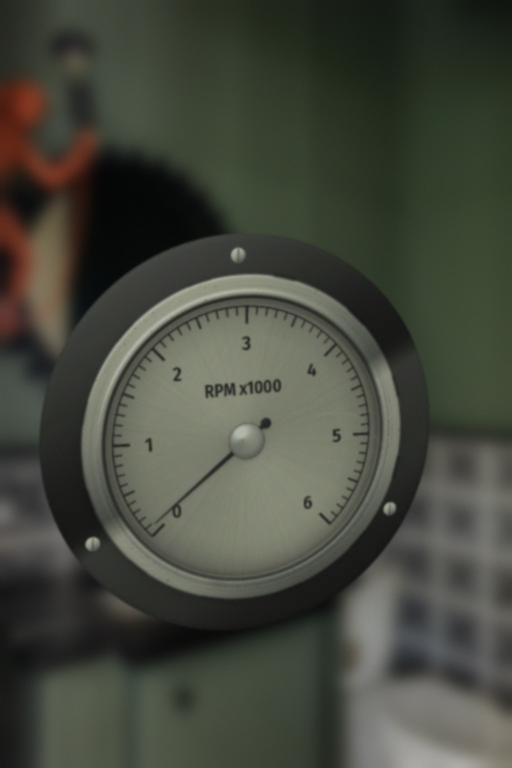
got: 100 rpm
